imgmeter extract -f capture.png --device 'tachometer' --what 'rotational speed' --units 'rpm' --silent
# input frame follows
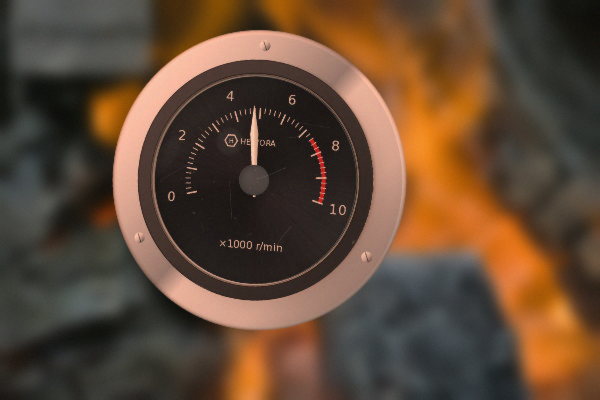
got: 4800 rpm
